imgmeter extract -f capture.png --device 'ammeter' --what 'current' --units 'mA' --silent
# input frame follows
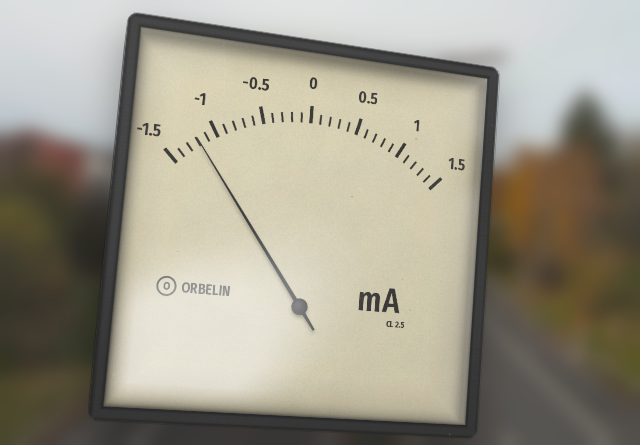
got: -1.2 mA
